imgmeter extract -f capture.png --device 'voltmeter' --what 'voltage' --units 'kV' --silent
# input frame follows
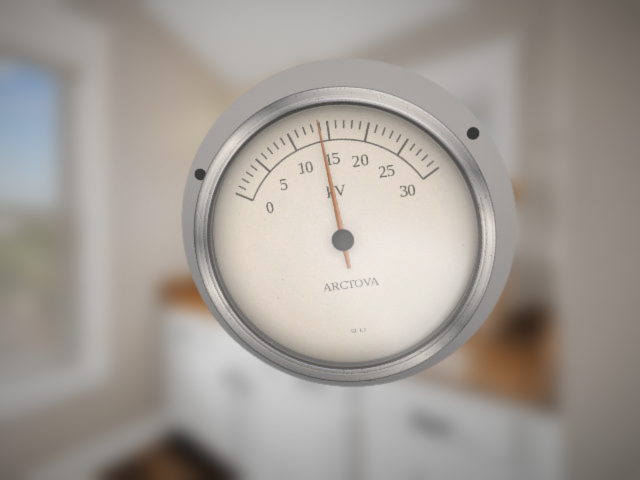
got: 14 kV
